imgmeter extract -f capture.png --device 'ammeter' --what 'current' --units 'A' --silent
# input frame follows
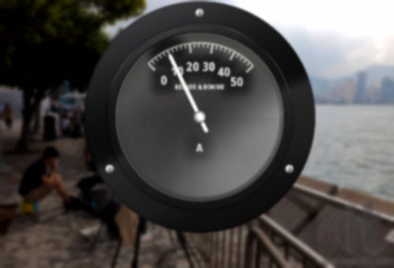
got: 10 A
